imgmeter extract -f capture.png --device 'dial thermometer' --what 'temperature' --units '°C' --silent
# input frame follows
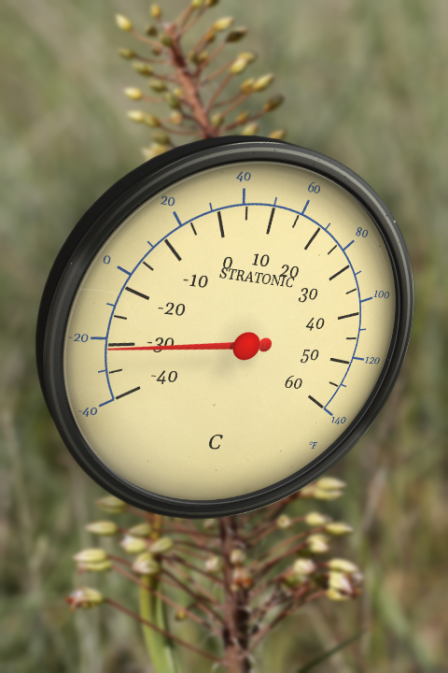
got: -30 °C
